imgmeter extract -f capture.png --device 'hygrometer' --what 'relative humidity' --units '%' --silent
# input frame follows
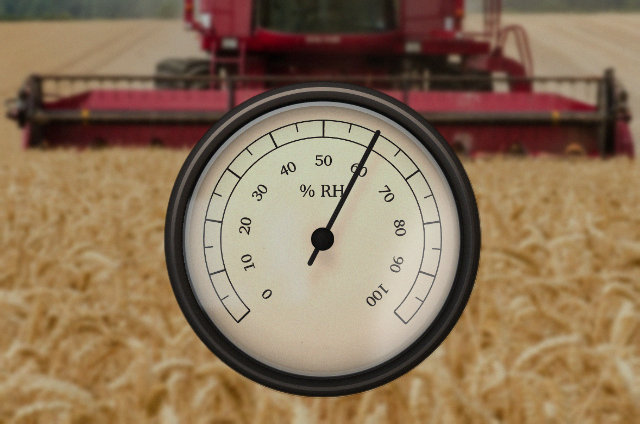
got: 60 %
